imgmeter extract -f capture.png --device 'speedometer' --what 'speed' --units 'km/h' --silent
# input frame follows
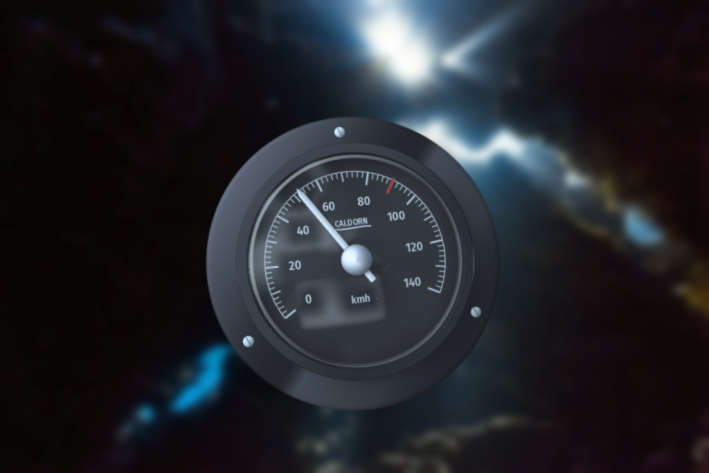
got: 52 km/h
